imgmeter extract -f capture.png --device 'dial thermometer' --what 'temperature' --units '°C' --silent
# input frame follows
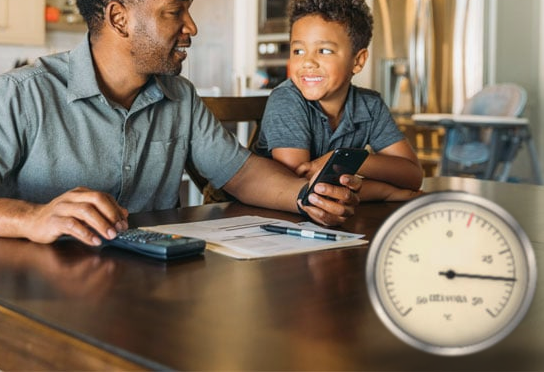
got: 35 °C
